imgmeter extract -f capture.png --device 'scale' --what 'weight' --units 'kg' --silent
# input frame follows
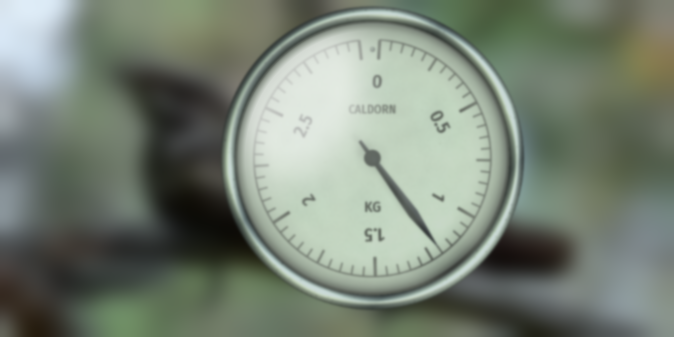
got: 1.2 kg
